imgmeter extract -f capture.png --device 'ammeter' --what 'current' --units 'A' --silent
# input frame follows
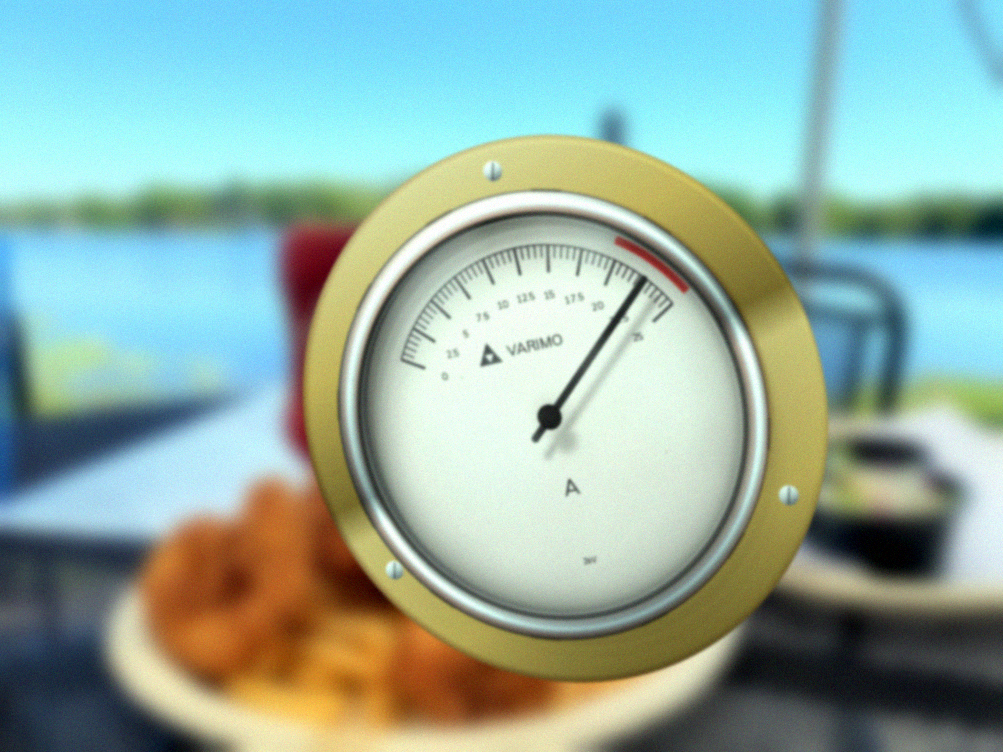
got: 22.5 A
